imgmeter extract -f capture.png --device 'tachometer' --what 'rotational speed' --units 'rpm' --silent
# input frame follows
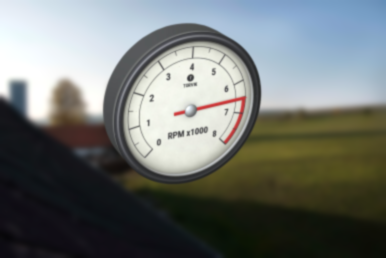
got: 6500 rpm
